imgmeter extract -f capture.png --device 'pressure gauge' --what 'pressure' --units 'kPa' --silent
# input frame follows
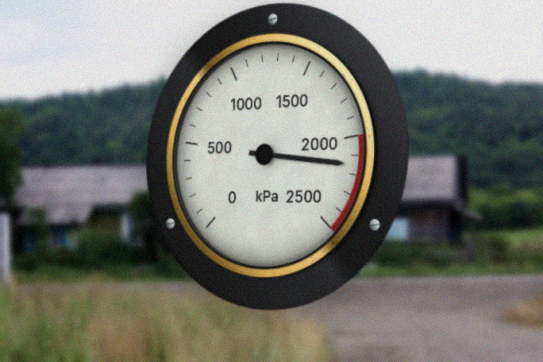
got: 2150 kPa
